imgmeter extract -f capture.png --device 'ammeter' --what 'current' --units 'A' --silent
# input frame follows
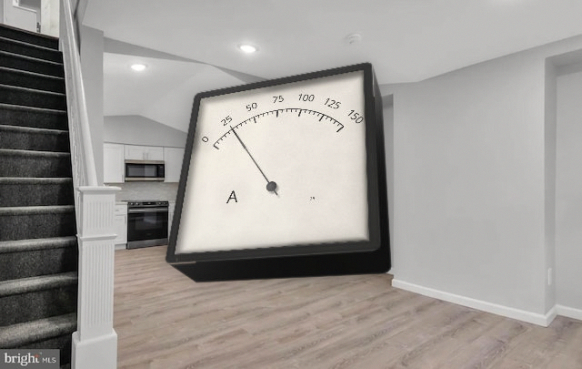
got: 25 A
